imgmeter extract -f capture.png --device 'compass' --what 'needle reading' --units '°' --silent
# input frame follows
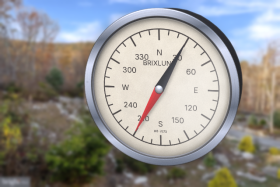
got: 210 °
